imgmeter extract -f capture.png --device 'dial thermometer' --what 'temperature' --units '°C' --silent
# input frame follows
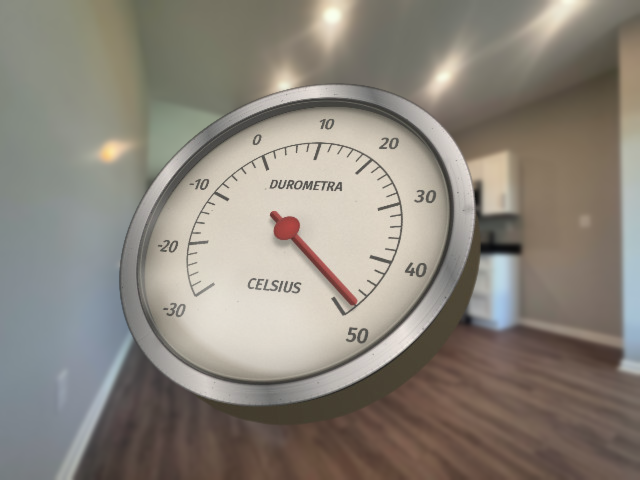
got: 48 °C
